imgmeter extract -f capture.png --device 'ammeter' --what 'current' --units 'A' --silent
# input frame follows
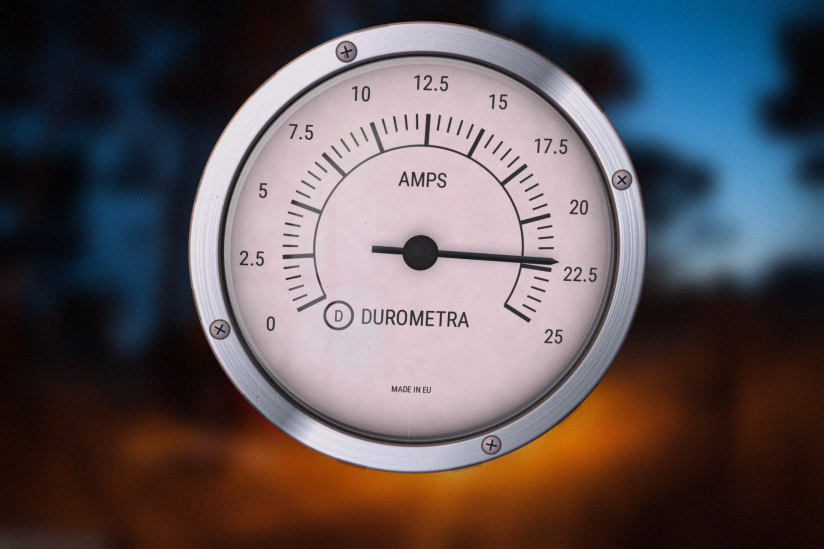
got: 22 A
